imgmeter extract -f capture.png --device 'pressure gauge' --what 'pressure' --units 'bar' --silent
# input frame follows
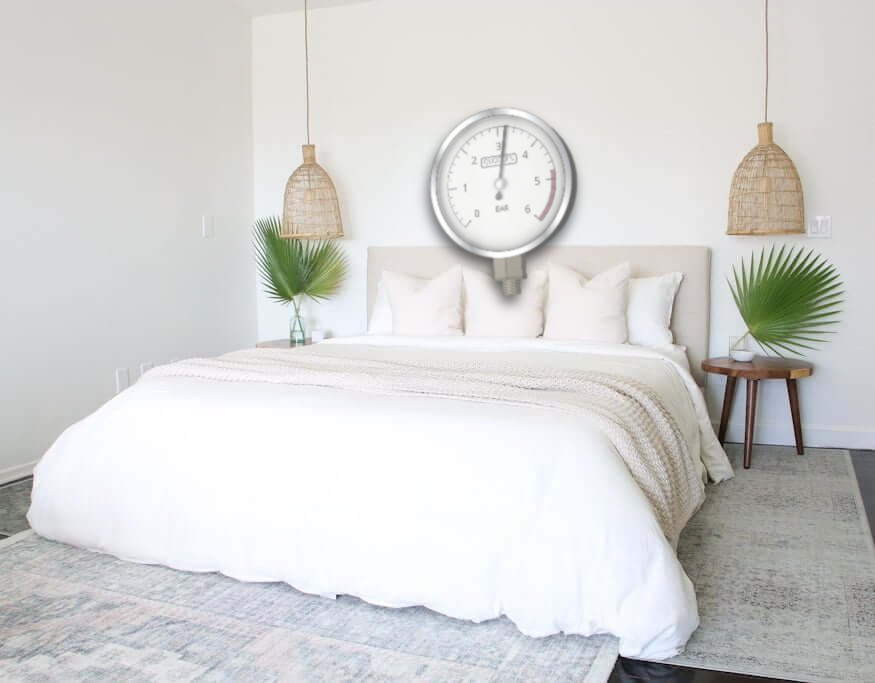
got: 3.2 bar
